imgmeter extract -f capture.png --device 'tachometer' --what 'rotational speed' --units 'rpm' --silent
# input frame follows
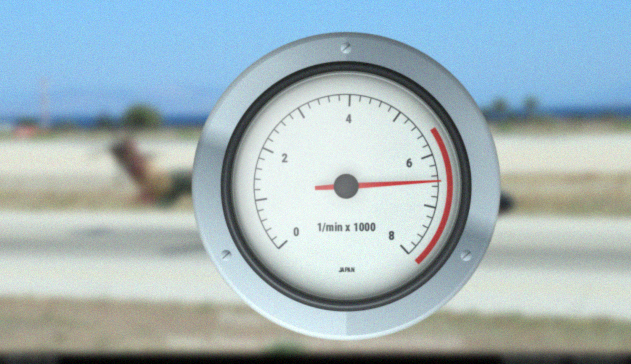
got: 6500 rpm
